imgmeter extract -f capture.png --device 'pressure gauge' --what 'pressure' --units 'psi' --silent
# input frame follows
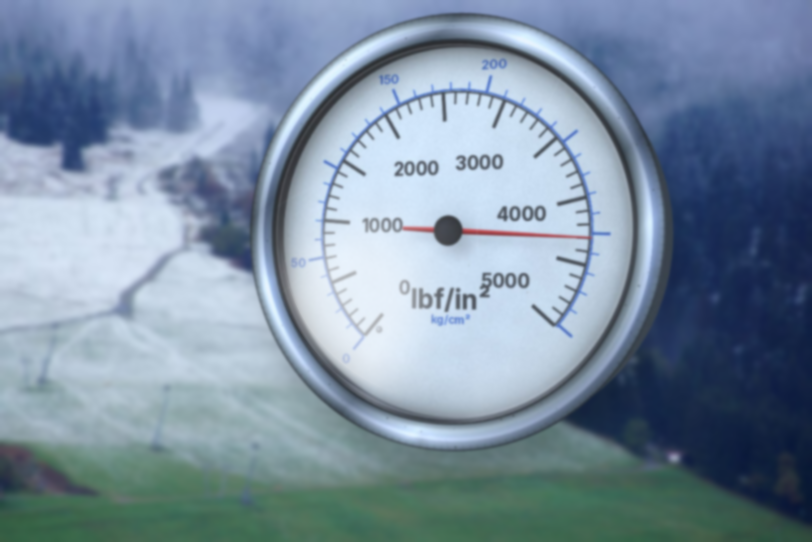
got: 4300 psi
